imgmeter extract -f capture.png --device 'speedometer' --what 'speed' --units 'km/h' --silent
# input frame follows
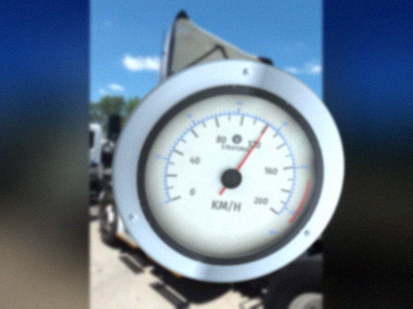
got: 120 km/h
